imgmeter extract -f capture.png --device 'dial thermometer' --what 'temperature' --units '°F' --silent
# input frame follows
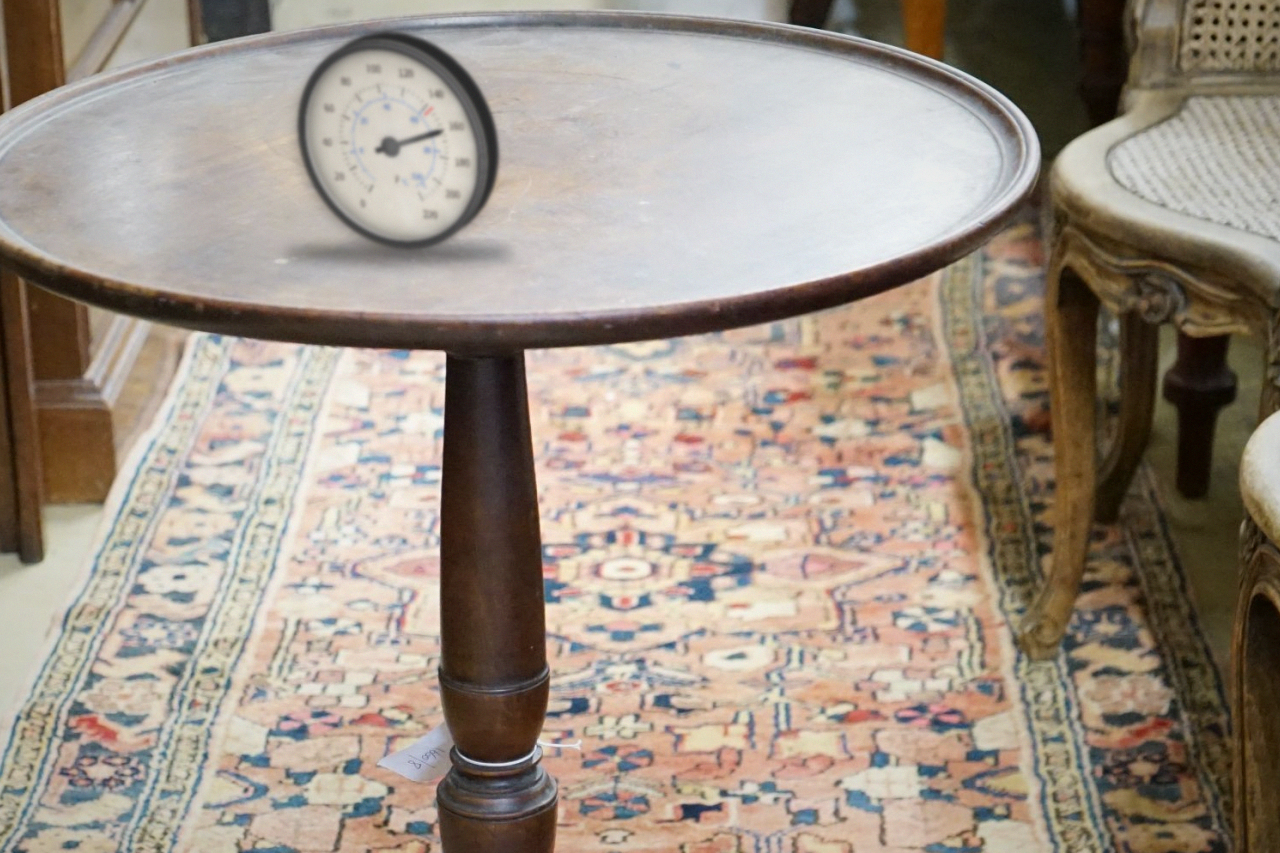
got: 160 °F
